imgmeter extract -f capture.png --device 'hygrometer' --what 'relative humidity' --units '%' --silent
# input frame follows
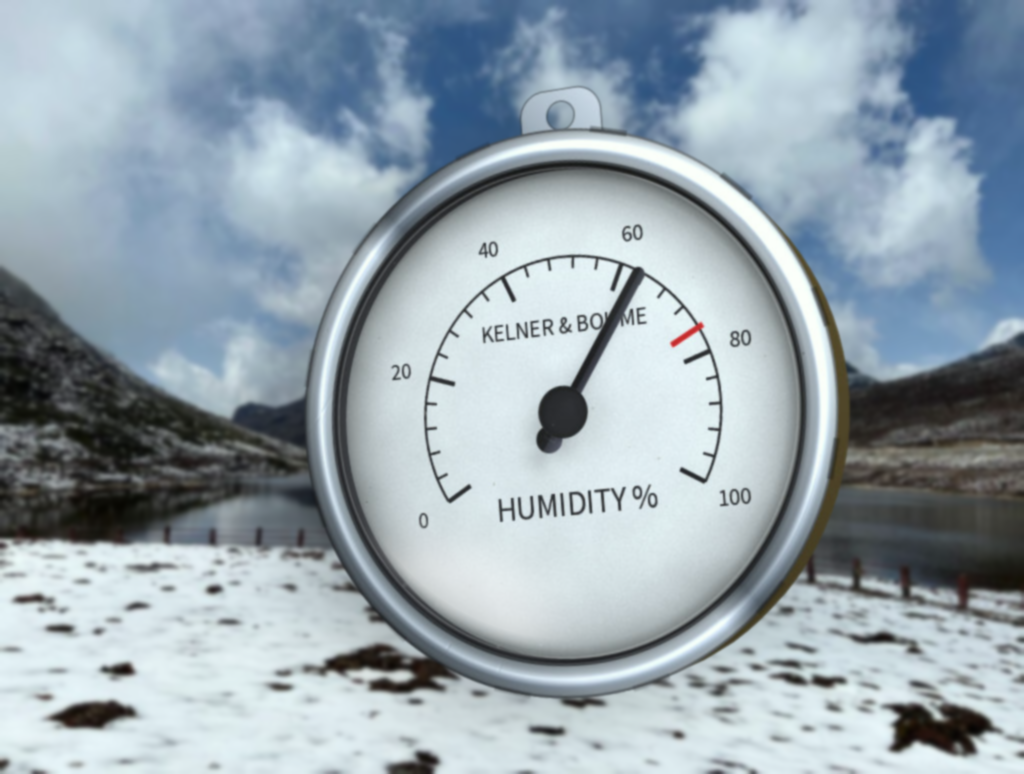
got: 64 %
